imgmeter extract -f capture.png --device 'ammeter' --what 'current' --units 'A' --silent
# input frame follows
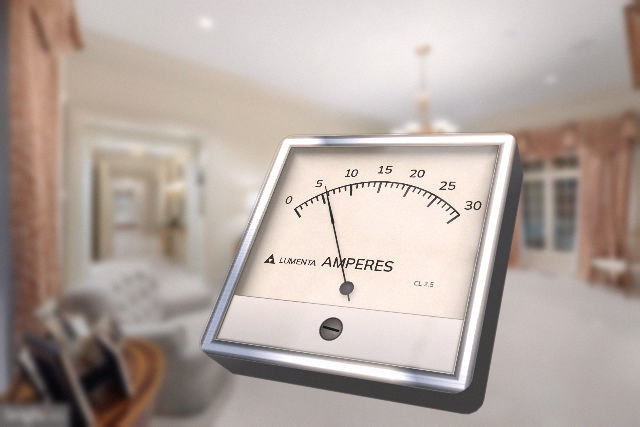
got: 6 A
